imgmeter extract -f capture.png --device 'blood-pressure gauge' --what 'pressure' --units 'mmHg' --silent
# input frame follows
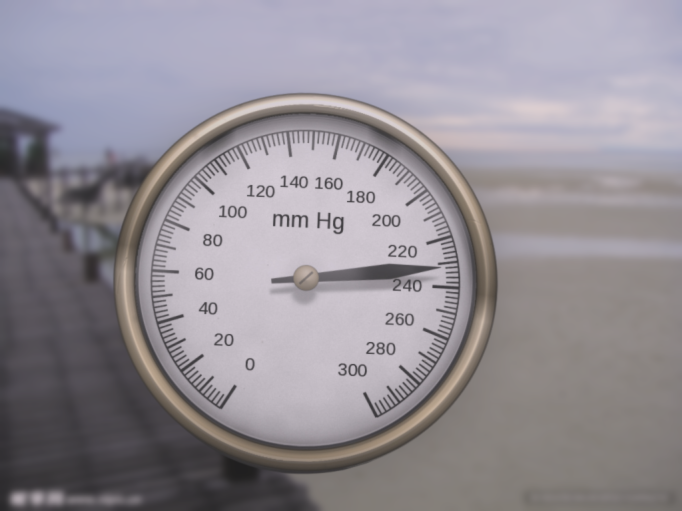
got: 232 mmHg
